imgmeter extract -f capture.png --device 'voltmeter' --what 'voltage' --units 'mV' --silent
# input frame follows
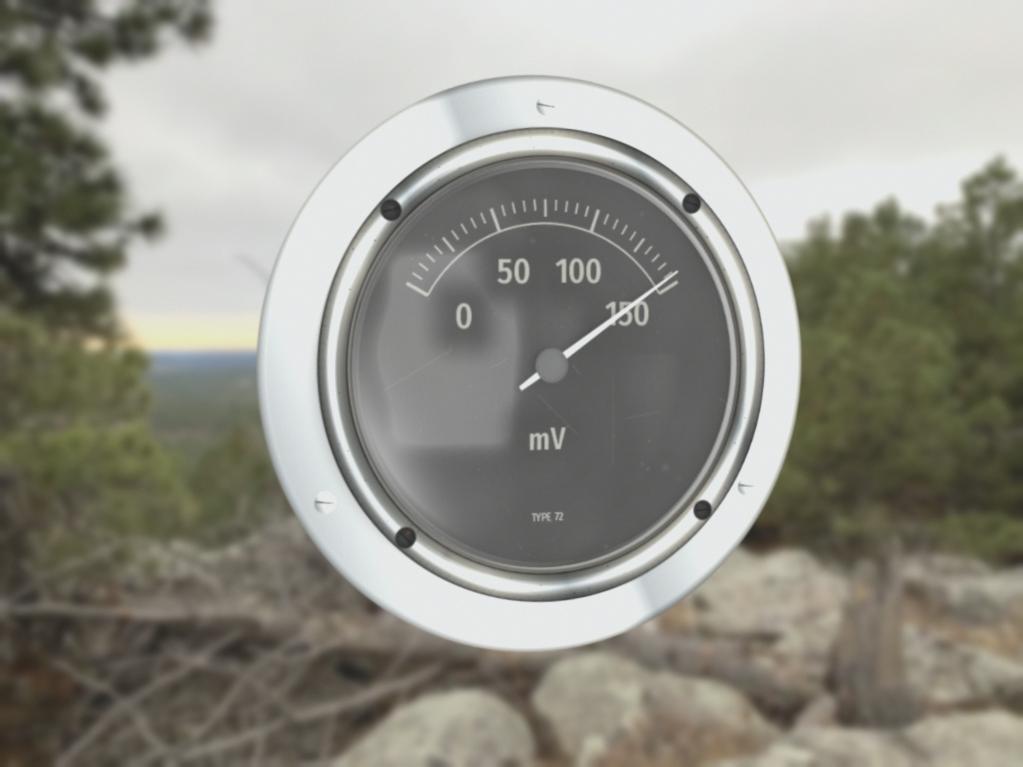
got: 145 mV
